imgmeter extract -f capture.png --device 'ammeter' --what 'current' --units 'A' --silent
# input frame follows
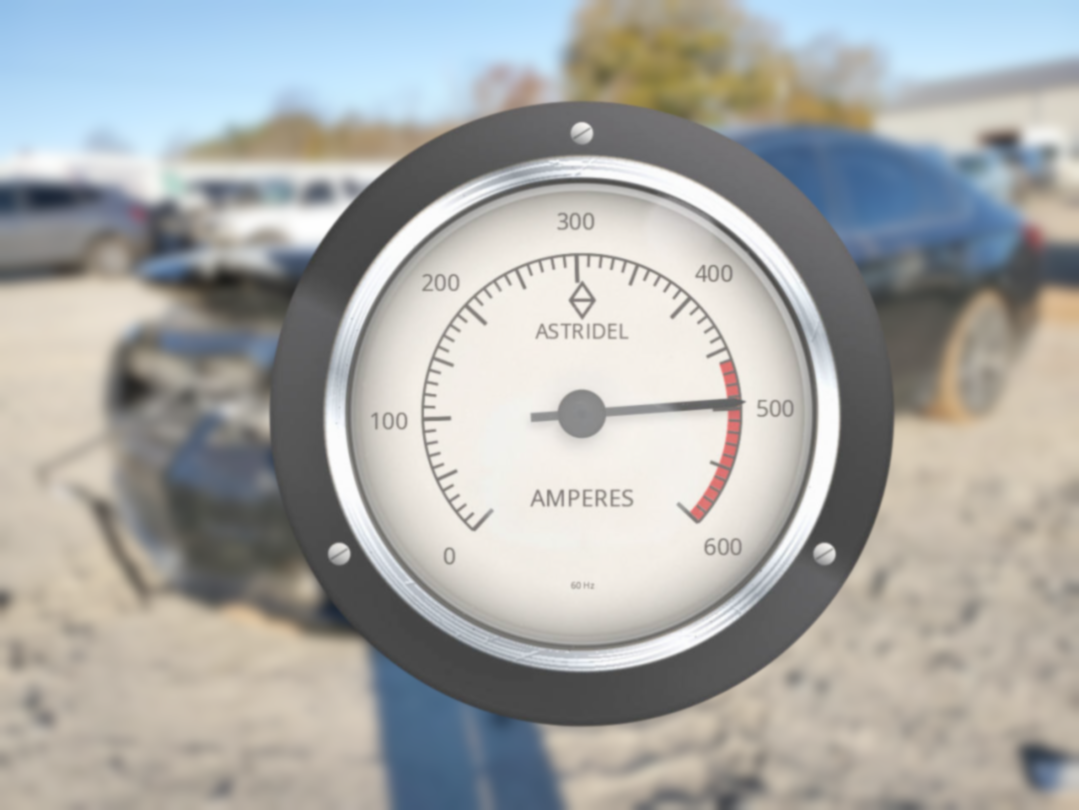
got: 495 A
